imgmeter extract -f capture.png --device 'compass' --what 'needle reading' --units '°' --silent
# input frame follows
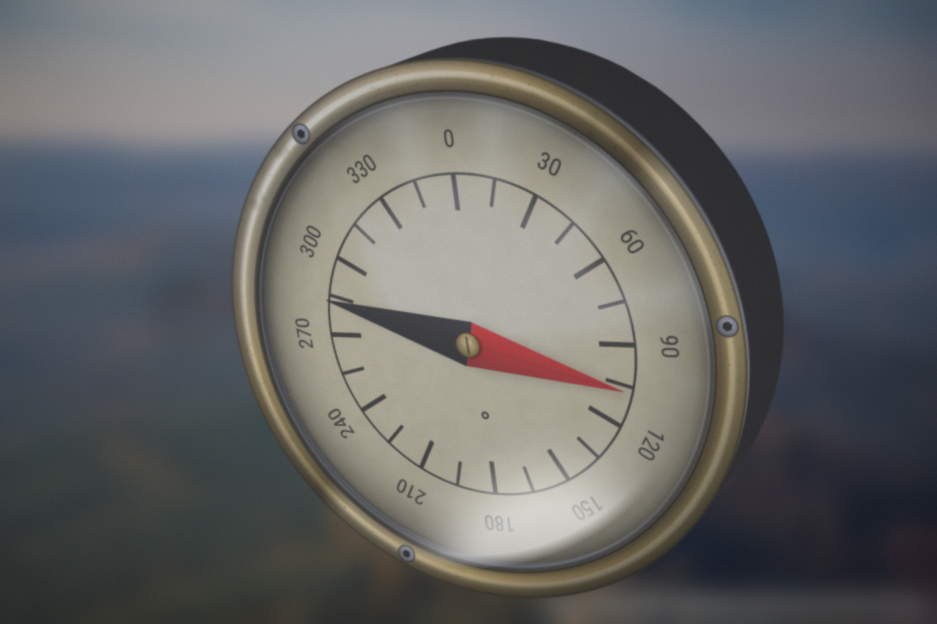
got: 105 °
